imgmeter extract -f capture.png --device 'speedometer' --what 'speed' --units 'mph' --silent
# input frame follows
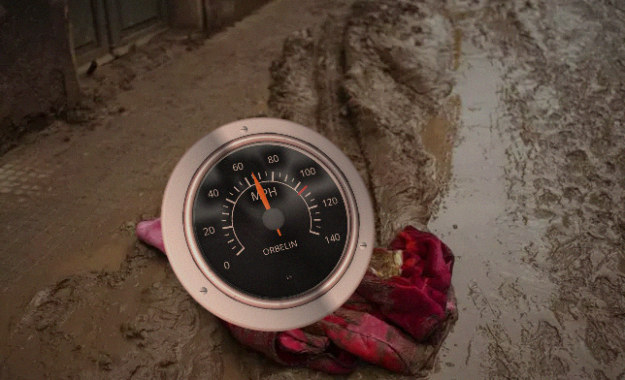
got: 65 mph
